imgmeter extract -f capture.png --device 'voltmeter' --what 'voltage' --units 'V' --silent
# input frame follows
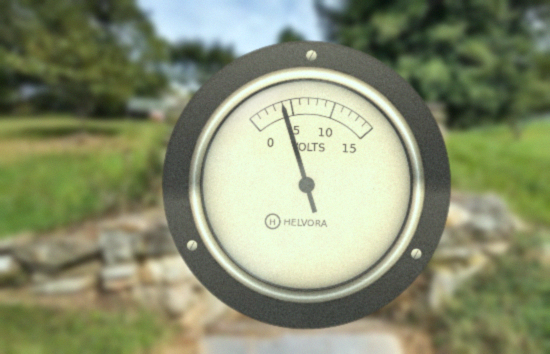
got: 4 V
